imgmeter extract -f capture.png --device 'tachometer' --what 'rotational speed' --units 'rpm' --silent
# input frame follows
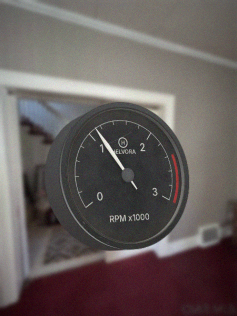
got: 1100 rpm
